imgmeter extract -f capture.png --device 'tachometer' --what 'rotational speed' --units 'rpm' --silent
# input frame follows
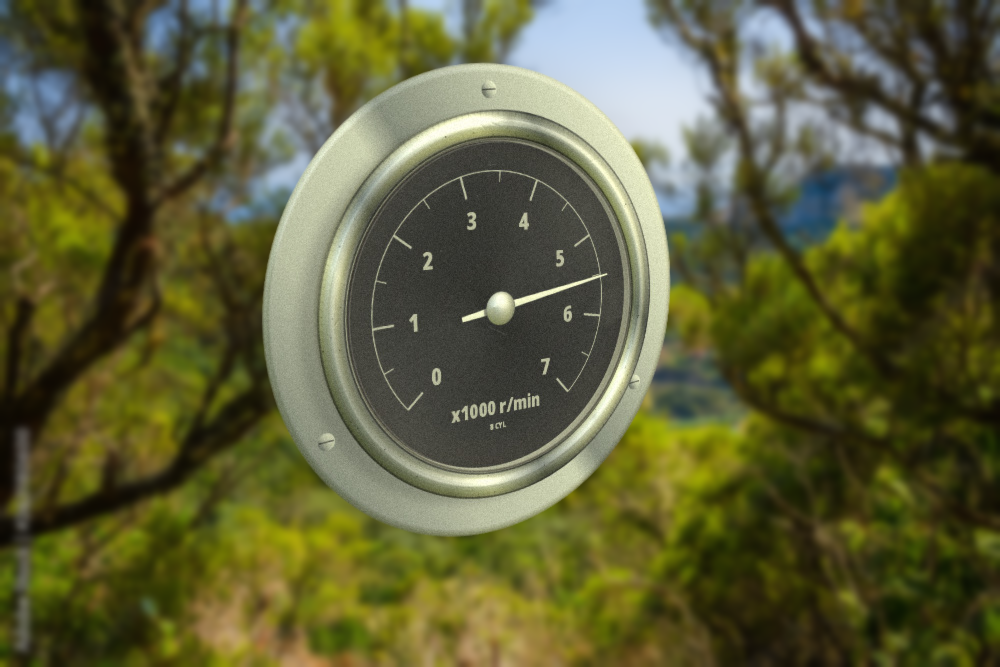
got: 5500 rpm
